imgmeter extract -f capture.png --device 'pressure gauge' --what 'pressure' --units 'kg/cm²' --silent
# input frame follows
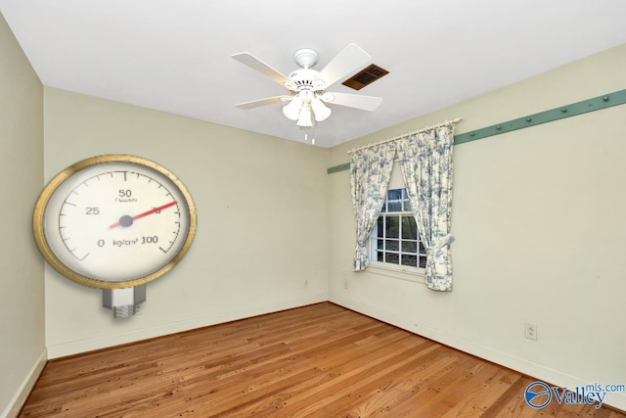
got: 75 kg/cm²
